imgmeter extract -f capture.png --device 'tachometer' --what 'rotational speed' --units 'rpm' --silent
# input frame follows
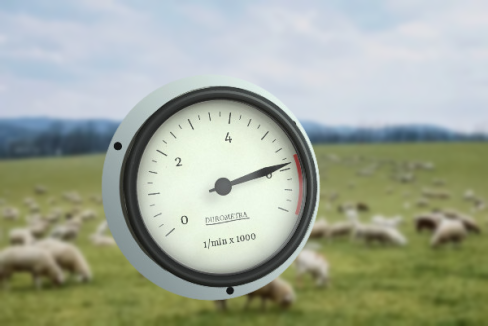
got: 5875 rpm
